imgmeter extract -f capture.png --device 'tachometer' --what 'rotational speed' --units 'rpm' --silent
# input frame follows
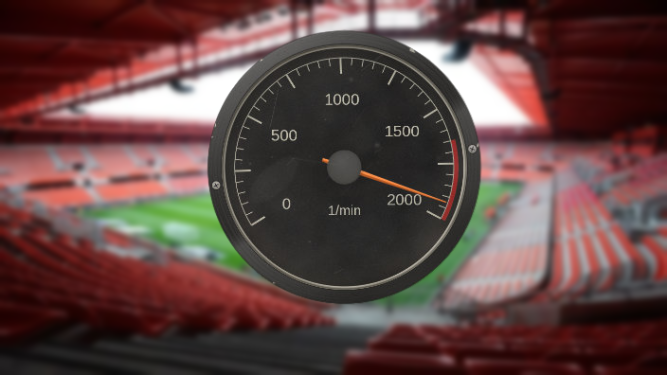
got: 1925 rpm
